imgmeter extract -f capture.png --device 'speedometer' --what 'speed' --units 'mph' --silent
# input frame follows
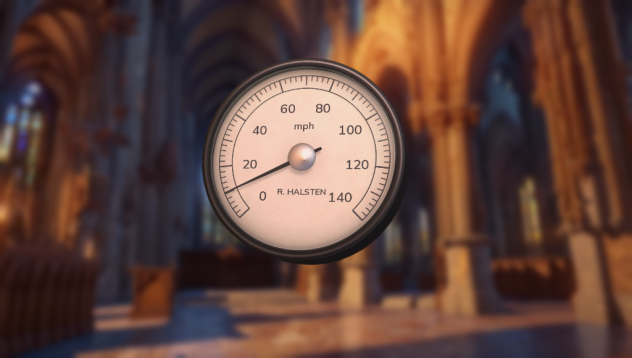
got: 10 mph
